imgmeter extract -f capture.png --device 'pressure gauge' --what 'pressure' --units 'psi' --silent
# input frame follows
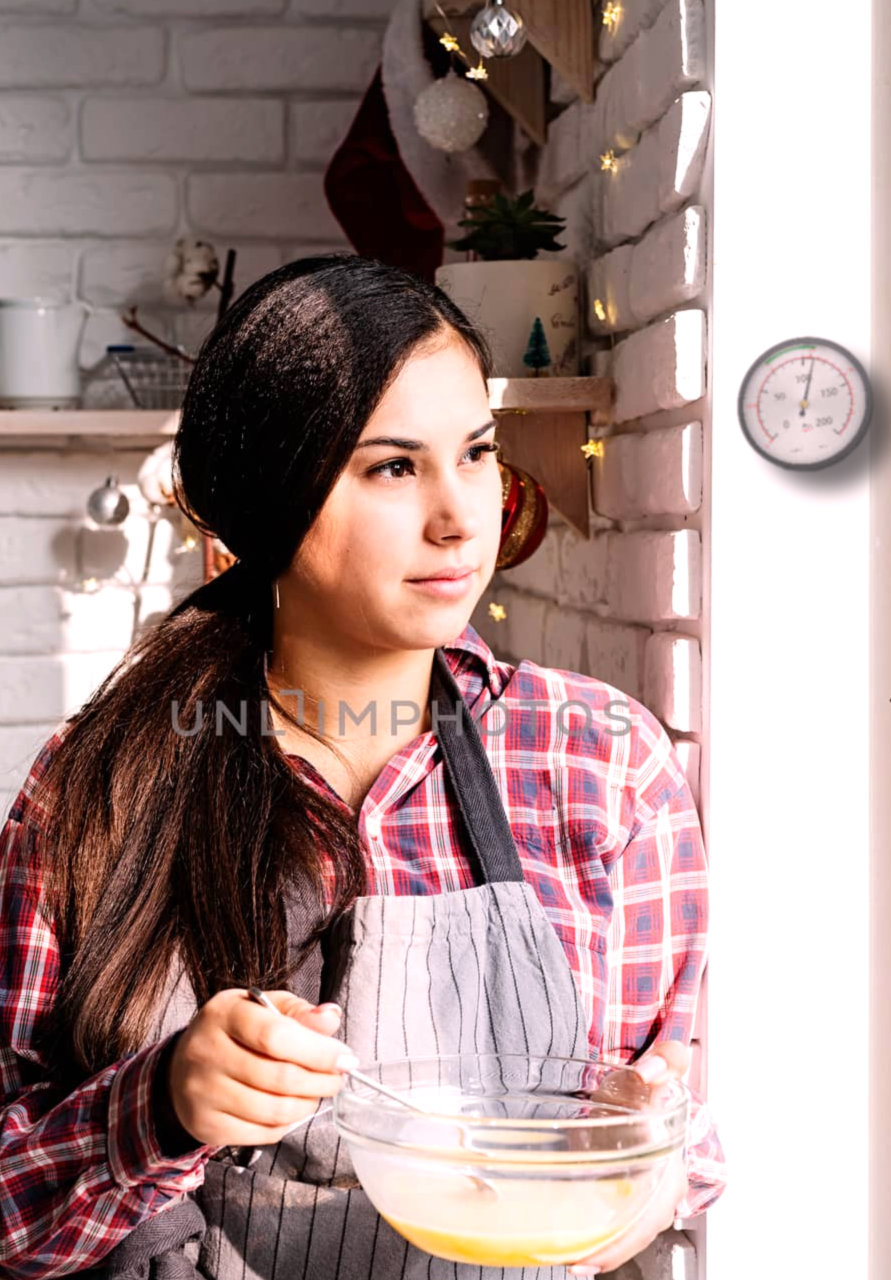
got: 110 psi
